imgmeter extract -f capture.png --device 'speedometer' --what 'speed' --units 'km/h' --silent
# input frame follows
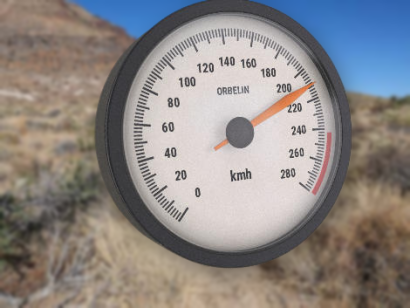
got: 210 km/h
